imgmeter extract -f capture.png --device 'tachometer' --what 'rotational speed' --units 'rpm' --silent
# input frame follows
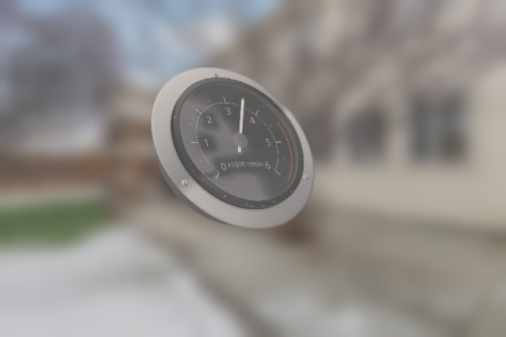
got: 3500 rpm
